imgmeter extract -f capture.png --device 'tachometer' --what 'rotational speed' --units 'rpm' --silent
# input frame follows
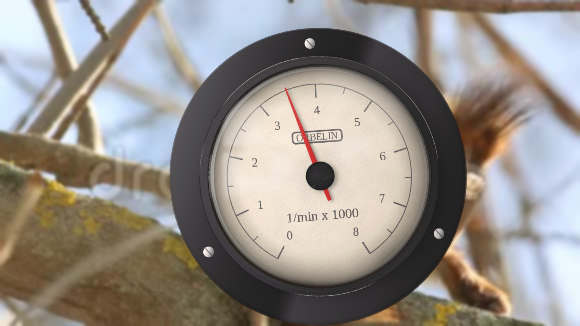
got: 3500 rpm
